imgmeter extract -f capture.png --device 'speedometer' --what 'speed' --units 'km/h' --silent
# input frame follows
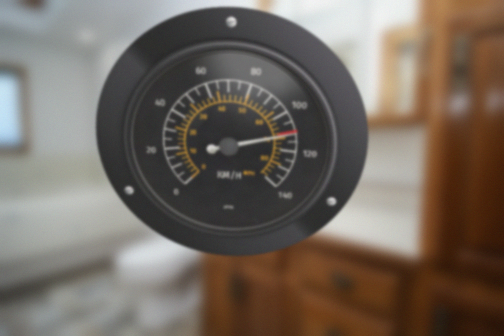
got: 110 km/h
